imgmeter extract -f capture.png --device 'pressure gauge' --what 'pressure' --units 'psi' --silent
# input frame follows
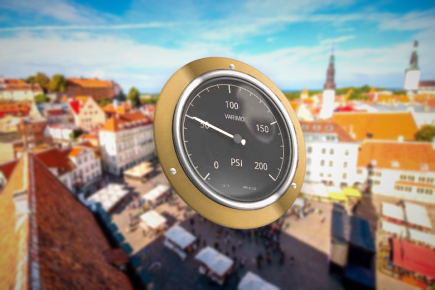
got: 50 psi
